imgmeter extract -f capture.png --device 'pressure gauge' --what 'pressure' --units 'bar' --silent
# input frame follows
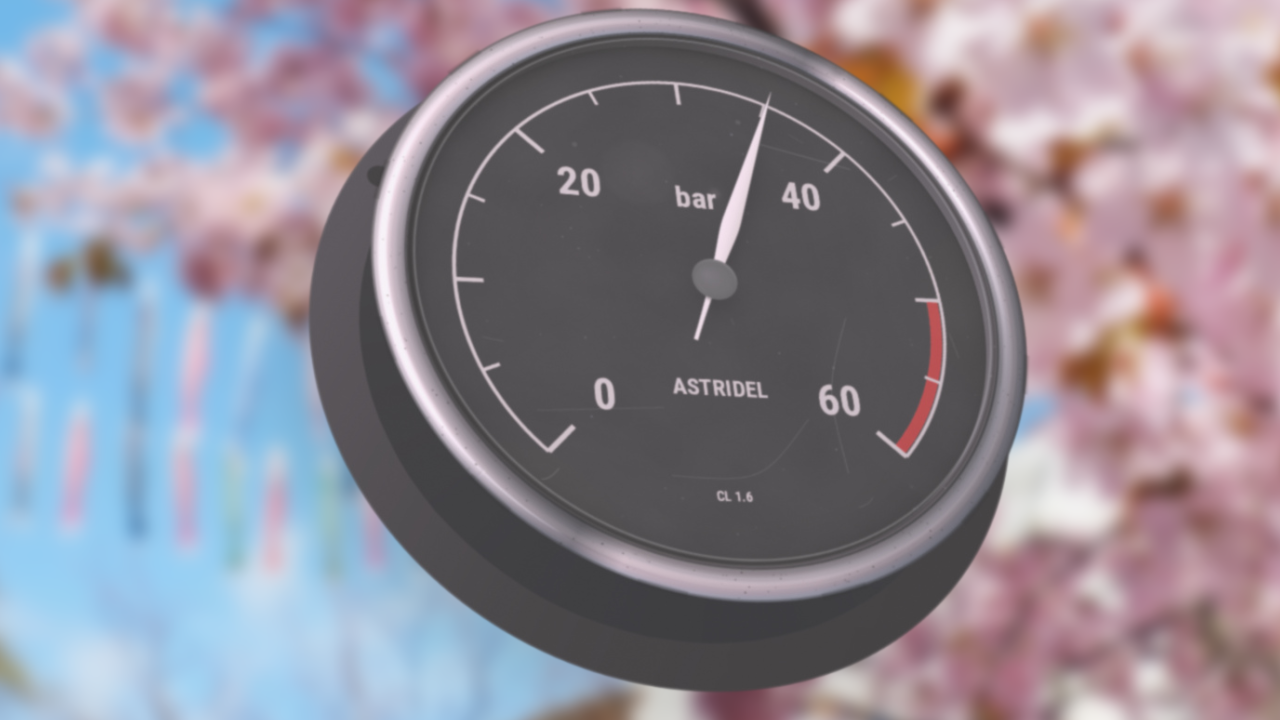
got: 35 bar
